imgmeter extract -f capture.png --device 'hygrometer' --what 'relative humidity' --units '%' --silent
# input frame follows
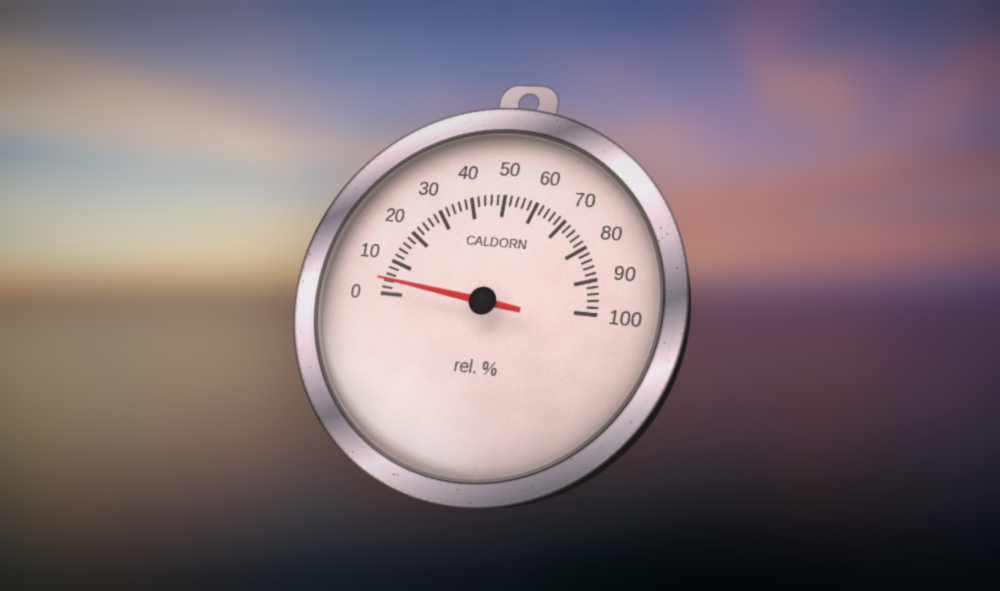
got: 4 %
